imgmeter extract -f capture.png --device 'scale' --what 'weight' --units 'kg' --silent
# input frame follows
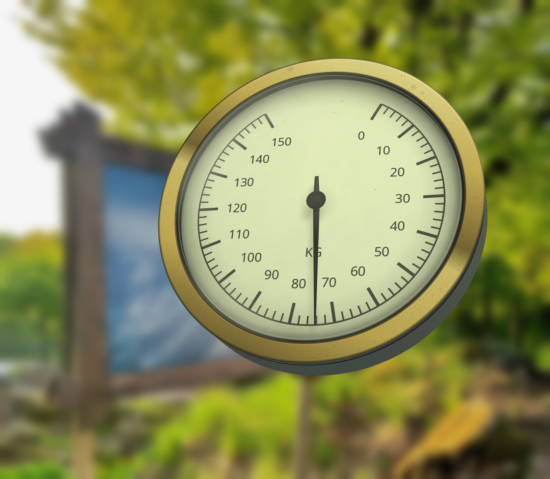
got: 74 kg
